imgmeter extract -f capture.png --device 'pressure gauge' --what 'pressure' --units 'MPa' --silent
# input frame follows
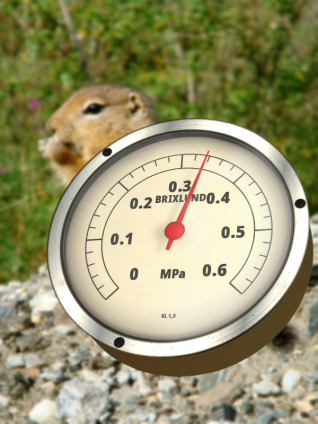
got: 0.34 MPa
